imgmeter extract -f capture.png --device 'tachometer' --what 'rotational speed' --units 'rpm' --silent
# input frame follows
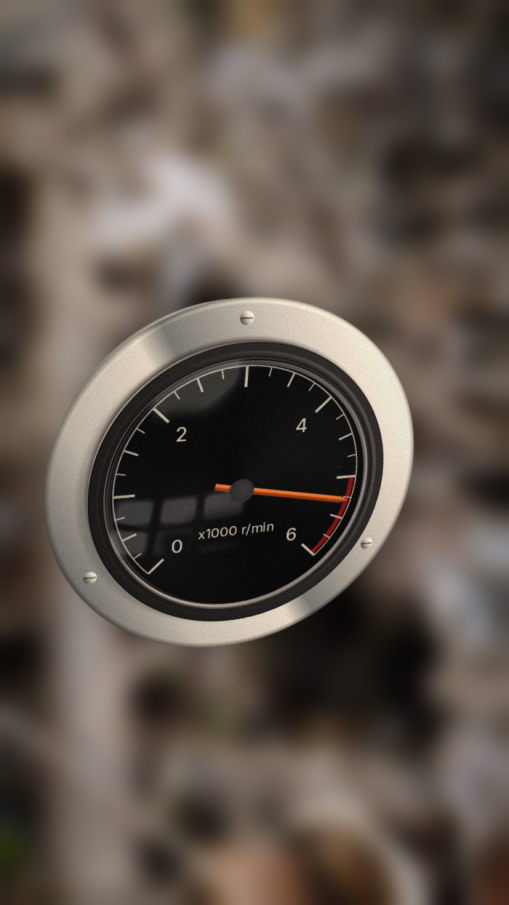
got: 5250 rpm
